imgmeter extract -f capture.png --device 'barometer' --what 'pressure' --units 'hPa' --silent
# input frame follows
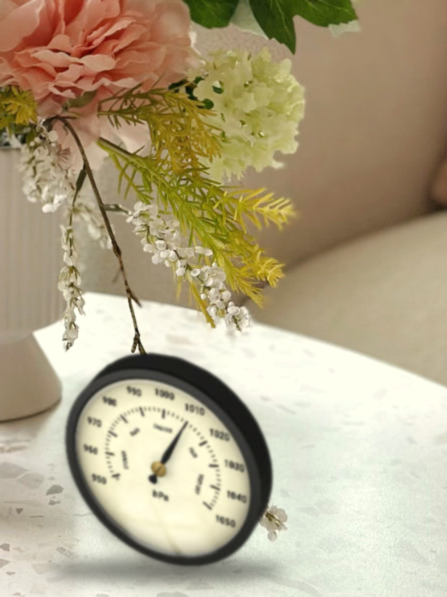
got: 1010 hPa
